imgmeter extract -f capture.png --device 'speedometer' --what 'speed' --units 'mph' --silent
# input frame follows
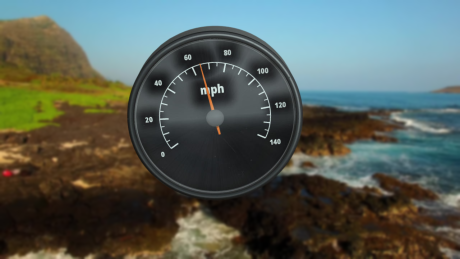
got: 65 mph
